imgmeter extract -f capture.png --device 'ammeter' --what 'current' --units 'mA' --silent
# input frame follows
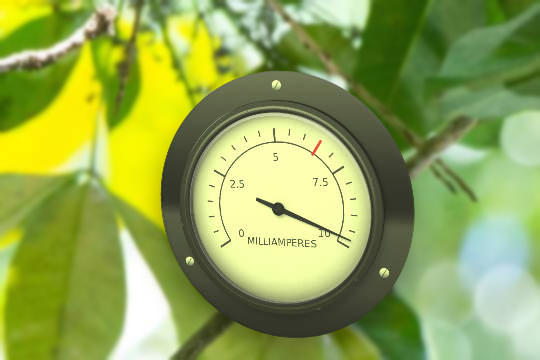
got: 9.75 mA
